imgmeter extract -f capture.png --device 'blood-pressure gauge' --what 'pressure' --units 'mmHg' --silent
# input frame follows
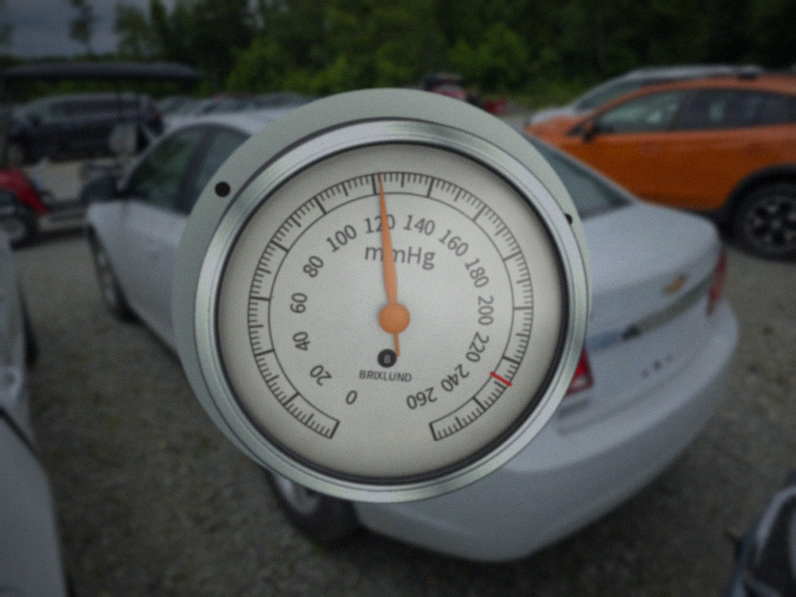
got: 122 mmHg
